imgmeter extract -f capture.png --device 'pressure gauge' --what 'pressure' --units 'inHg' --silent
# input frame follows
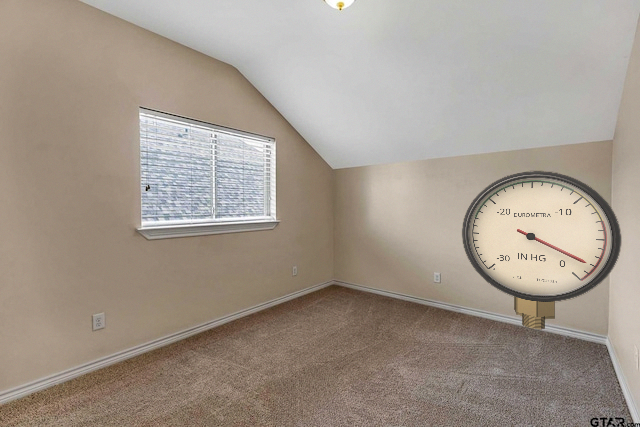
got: -2 inHg
